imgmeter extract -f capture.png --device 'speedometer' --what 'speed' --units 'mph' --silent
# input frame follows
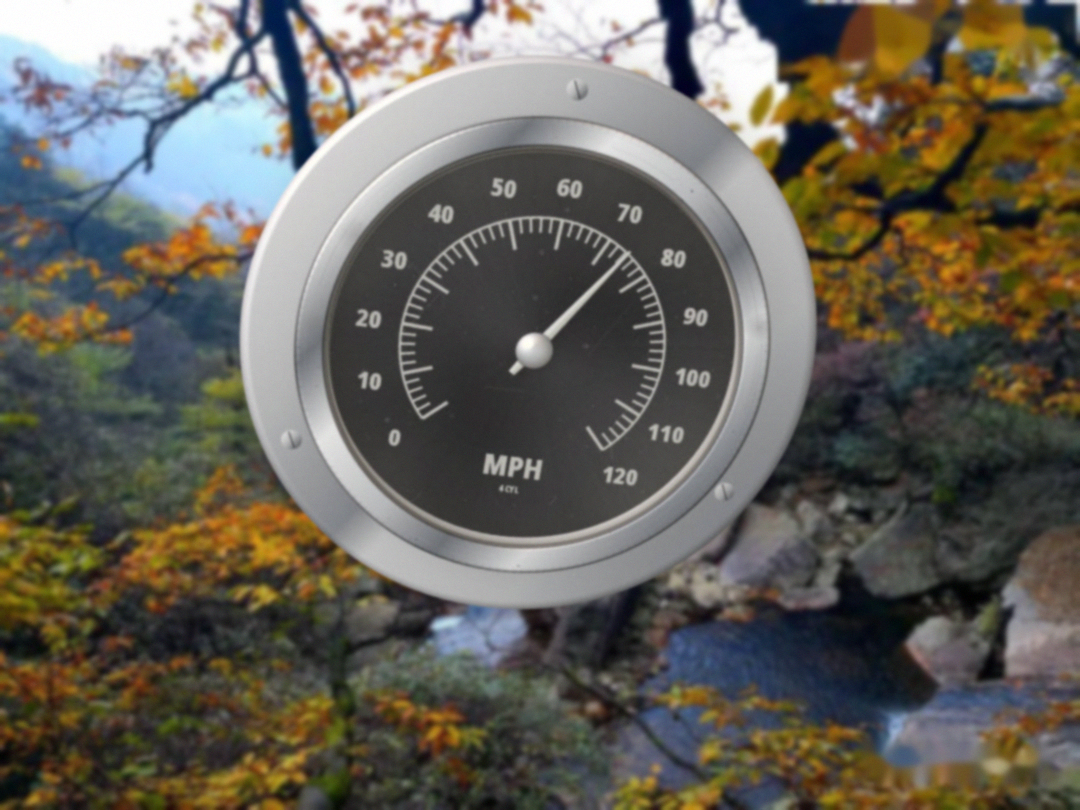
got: 74 mph
